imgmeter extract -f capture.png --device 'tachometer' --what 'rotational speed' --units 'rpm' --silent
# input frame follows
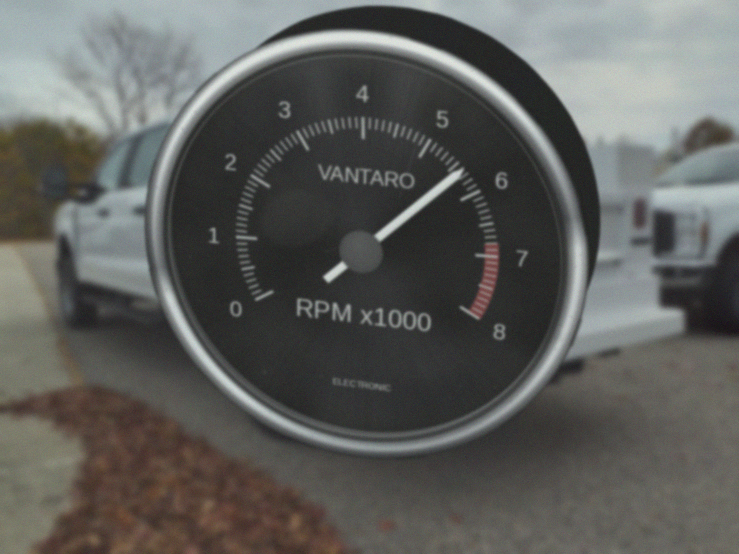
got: 5600 rpm
